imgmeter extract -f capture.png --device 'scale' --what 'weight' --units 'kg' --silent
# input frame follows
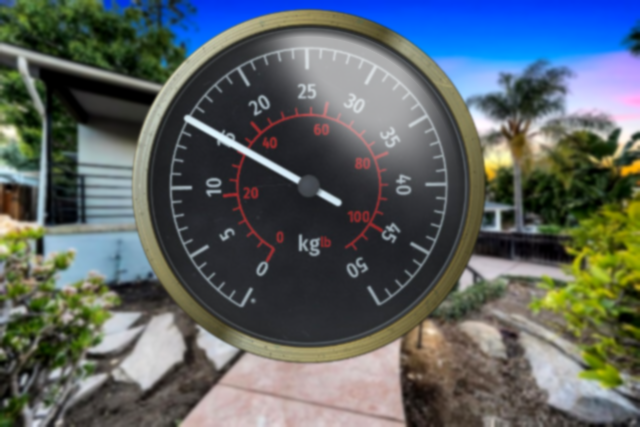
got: 15 kg
